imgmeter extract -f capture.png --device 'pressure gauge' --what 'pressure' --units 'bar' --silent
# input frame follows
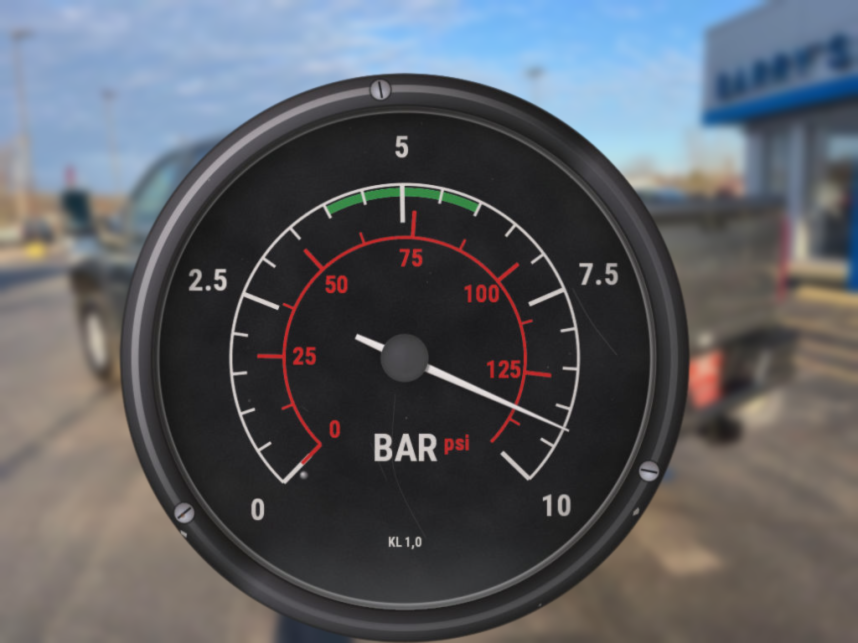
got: 9.25 bar
